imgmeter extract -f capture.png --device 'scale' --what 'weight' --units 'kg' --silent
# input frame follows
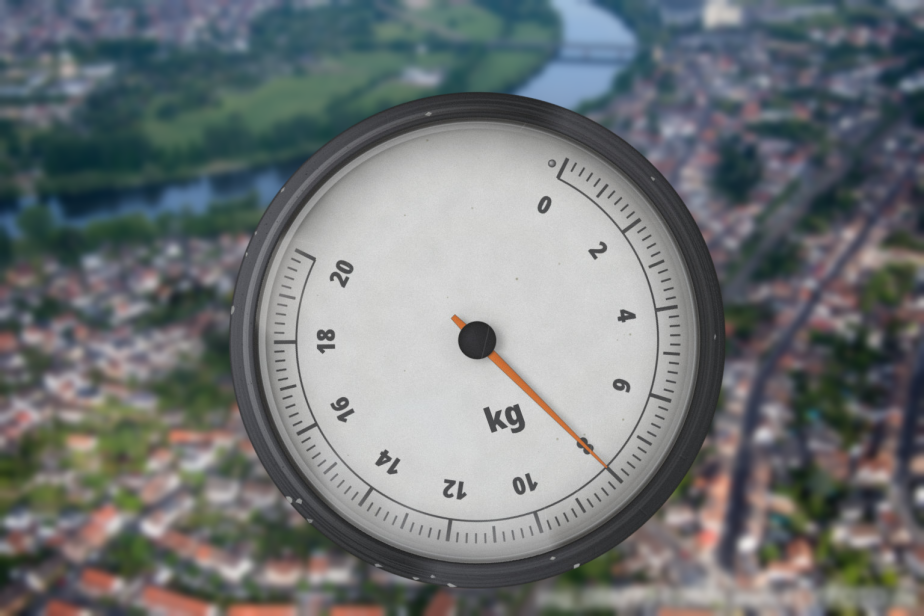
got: 8 kg
